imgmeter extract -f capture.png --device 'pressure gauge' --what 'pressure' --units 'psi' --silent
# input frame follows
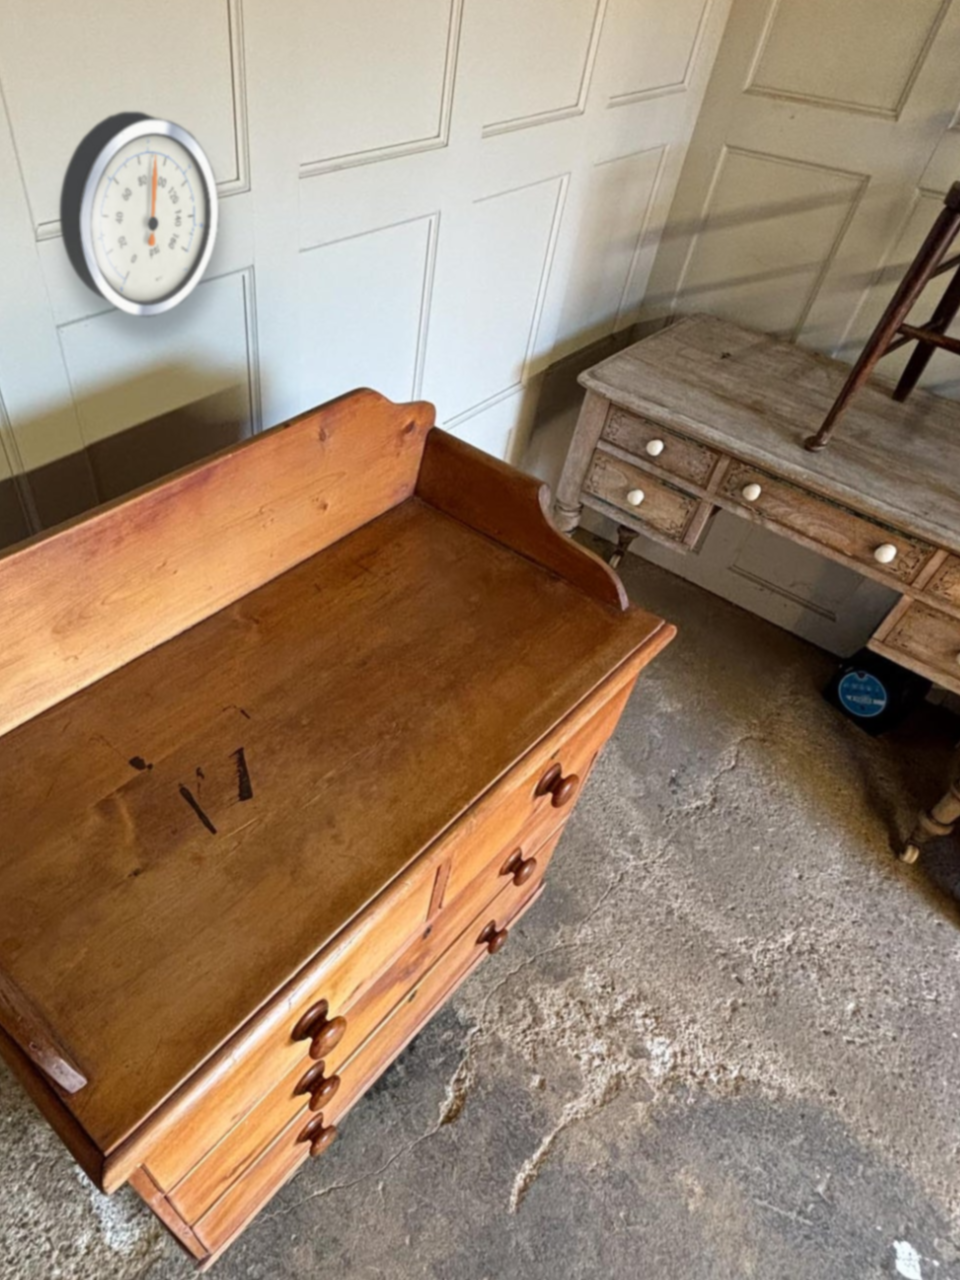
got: 90 psi
